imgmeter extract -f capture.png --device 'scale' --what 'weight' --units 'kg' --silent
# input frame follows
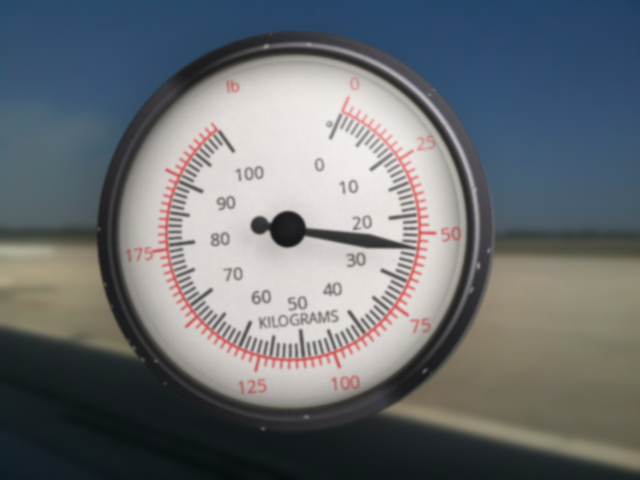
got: 25 kg
